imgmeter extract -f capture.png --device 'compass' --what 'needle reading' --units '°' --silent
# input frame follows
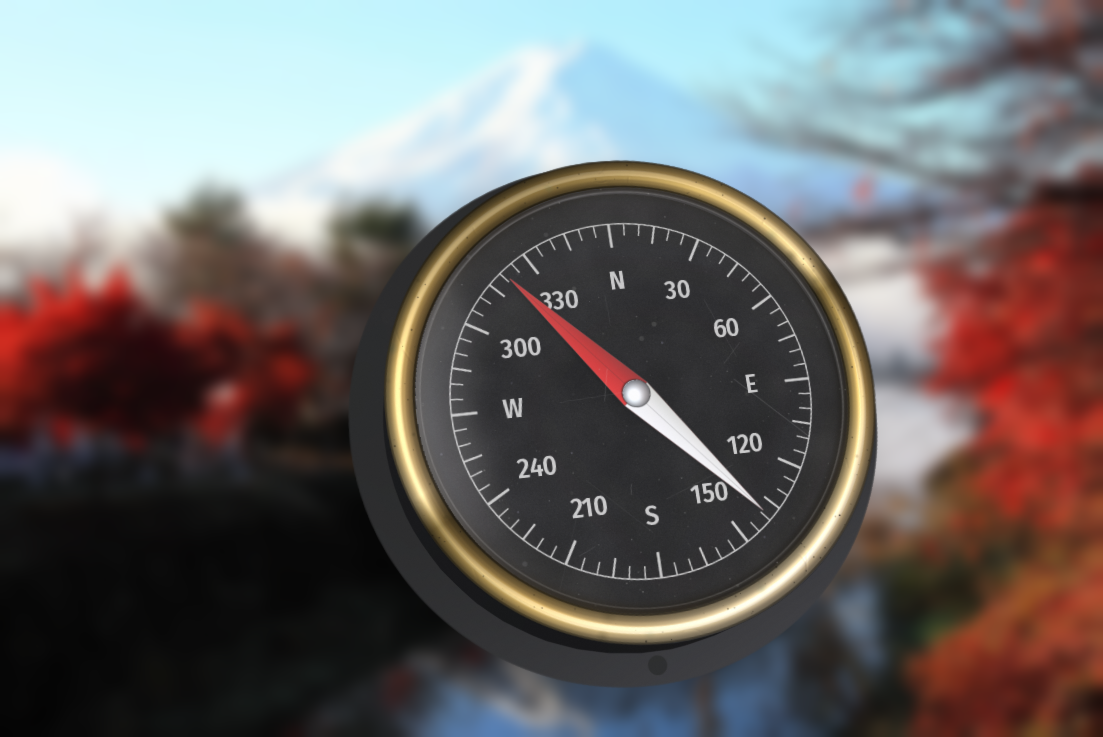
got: 320 °
